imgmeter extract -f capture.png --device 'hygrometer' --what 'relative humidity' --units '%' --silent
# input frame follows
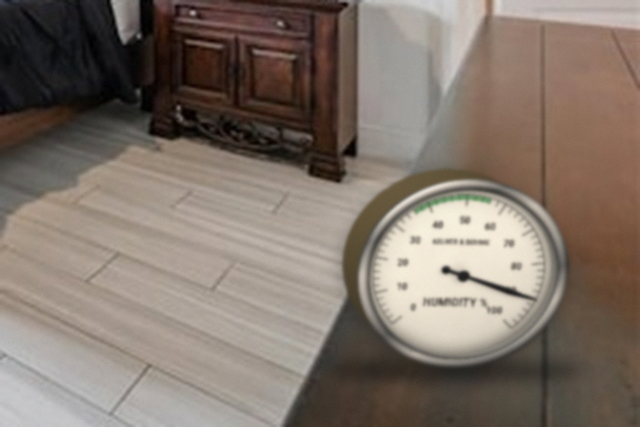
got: 90 %
